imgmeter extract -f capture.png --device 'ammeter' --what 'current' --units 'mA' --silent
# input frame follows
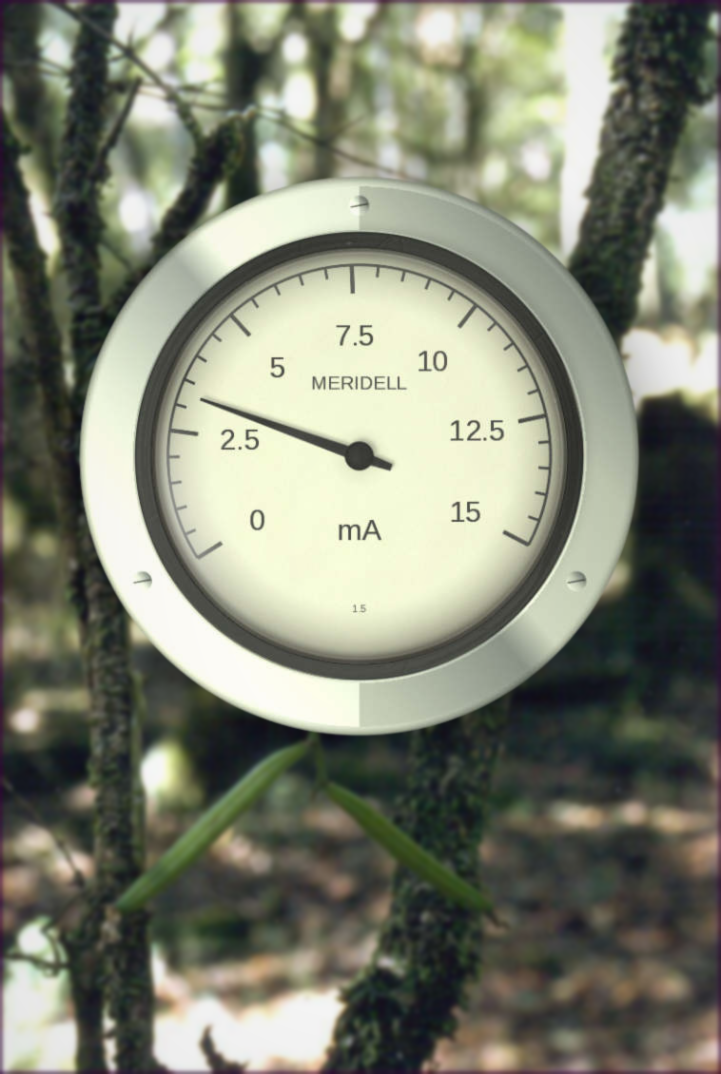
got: 3.25 mA
